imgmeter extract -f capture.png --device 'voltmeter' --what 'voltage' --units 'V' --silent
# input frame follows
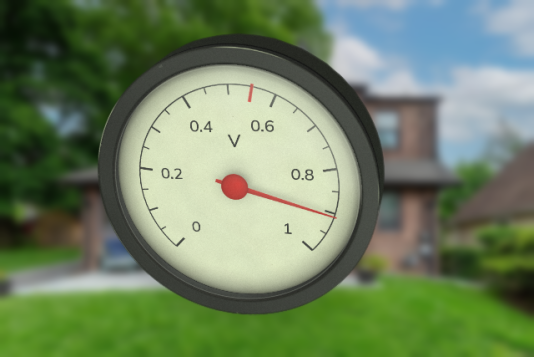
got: 0.9 V
